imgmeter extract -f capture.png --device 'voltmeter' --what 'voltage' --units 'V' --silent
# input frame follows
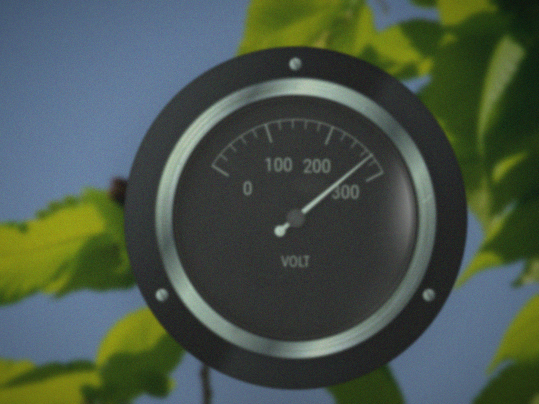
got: 270 V
